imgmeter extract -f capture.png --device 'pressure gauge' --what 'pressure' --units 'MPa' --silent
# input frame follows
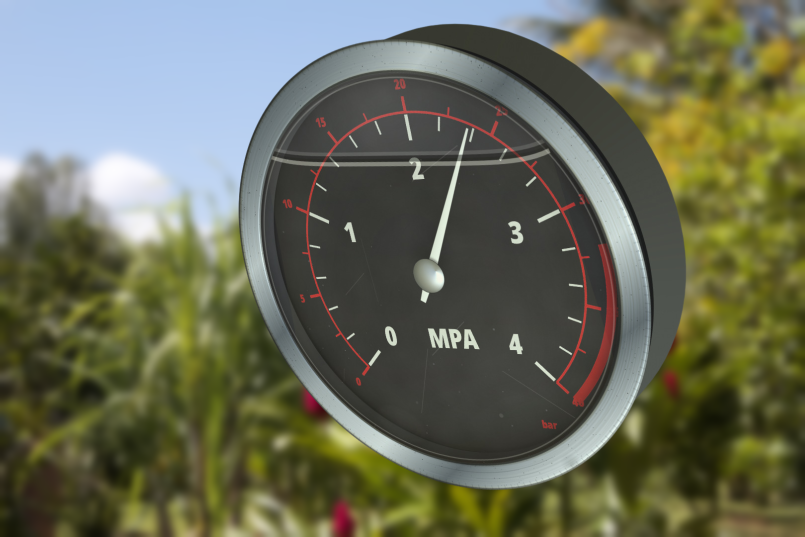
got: 2.4 MPa
